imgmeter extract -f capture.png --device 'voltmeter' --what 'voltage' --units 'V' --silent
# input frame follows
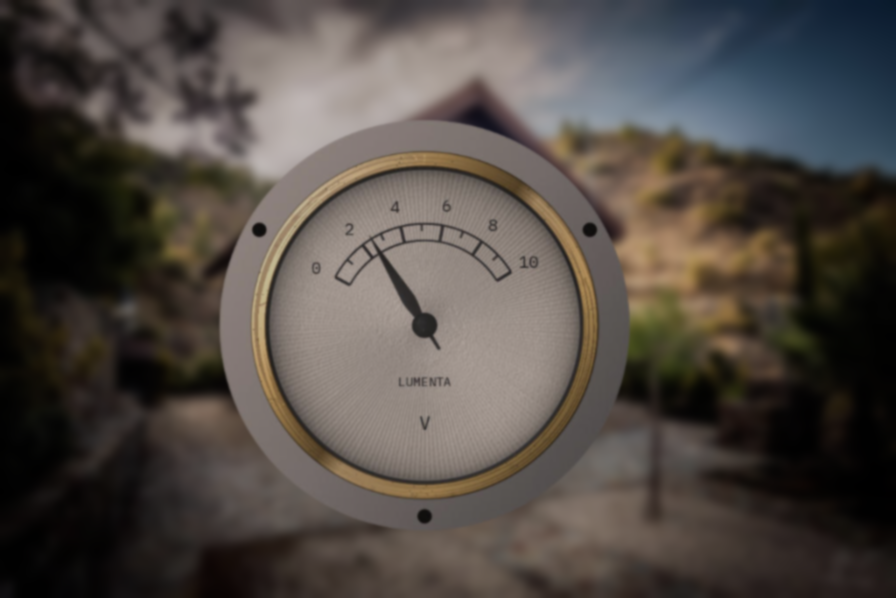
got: 2.5 V
